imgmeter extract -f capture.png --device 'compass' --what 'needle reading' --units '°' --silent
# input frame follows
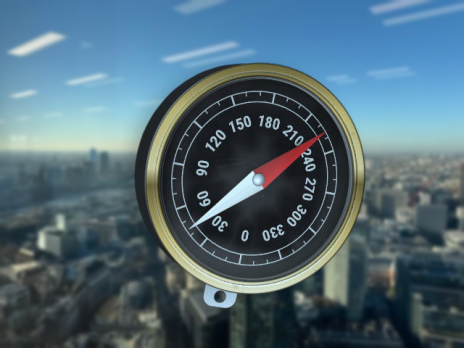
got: 225 °
